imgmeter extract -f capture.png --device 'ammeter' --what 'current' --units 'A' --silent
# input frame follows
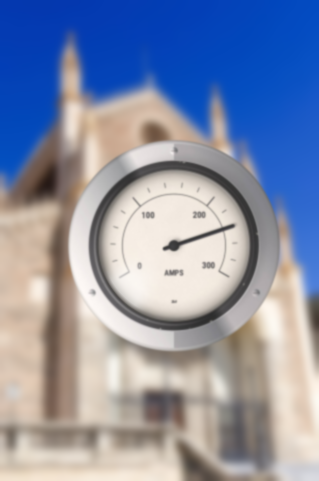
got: 240 A
